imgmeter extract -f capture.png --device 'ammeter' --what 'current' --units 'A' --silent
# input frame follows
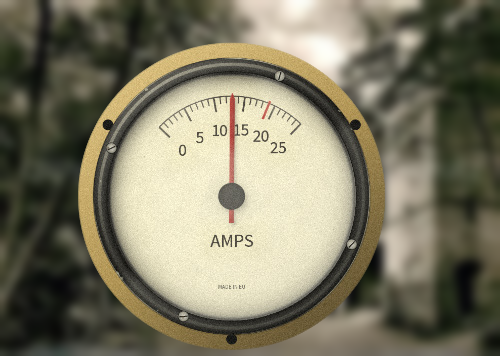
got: 13 A
